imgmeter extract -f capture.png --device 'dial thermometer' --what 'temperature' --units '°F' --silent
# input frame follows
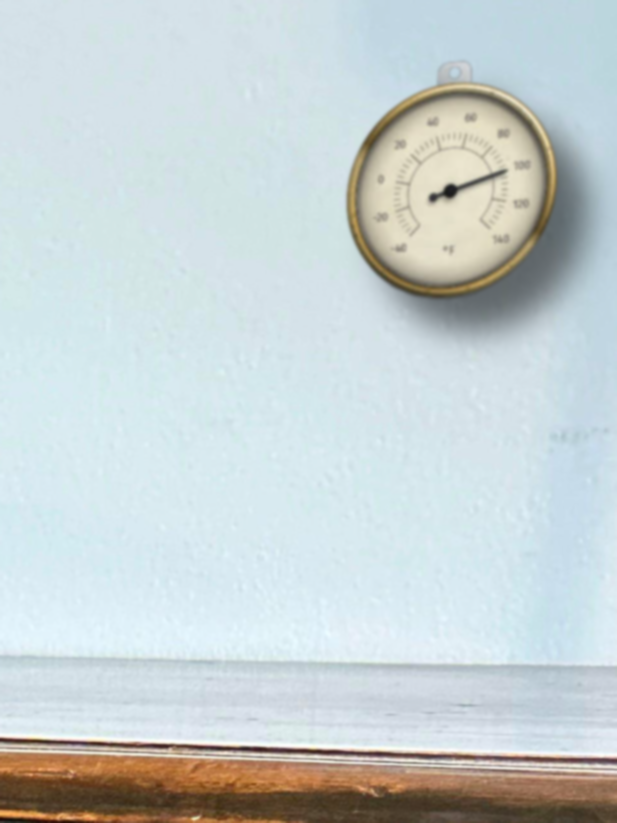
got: 100 °F
